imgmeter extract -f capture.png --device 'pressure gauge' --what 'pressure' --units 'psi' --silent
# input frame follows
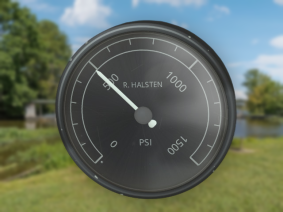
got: 500 psi
